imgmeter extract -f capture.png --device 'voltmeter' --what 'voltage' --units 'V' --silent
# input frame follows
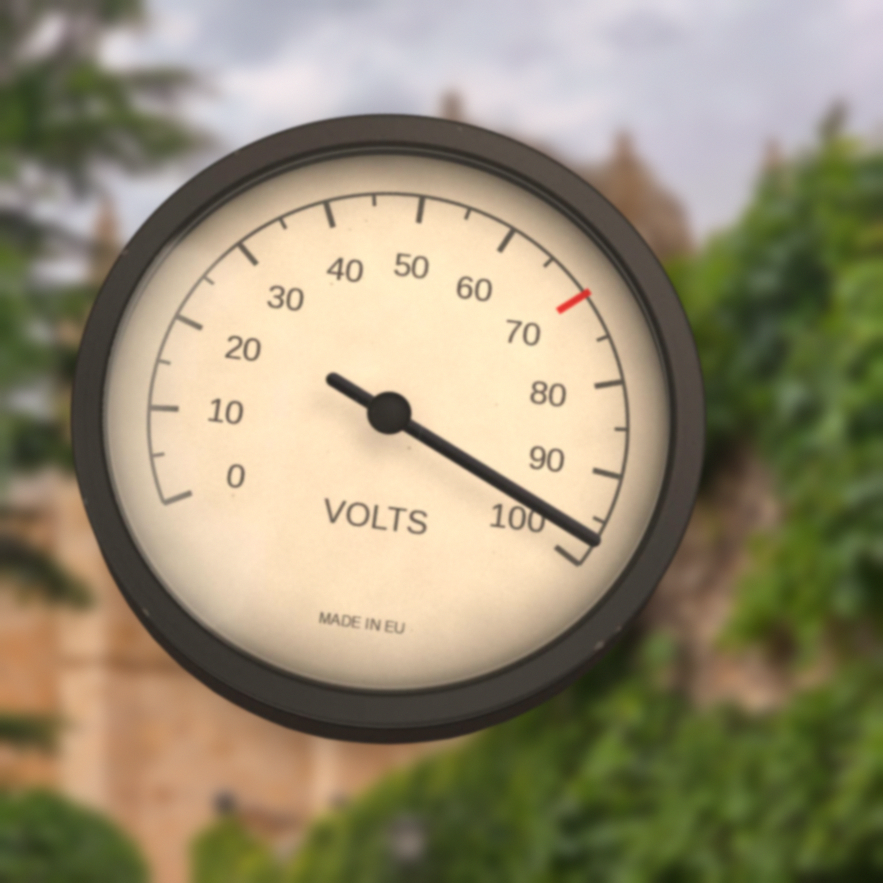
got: 97.5 V
